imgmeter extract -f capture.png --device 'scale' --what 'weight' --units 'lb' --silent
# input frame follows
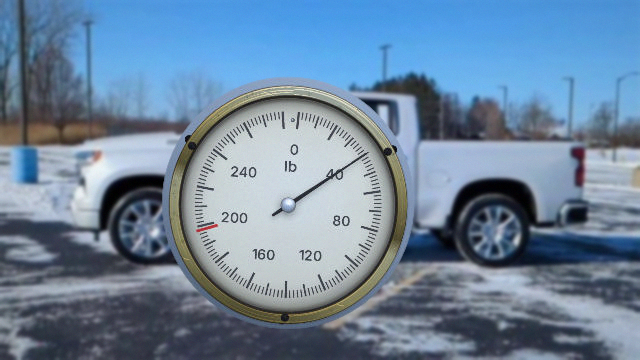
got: 40 lb
